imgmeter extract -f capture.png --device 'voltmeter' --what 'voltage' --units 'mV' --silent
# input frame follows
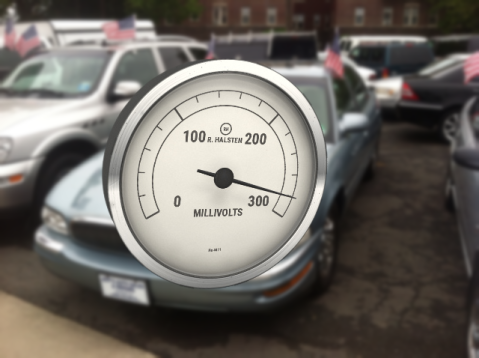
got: 280 mV
